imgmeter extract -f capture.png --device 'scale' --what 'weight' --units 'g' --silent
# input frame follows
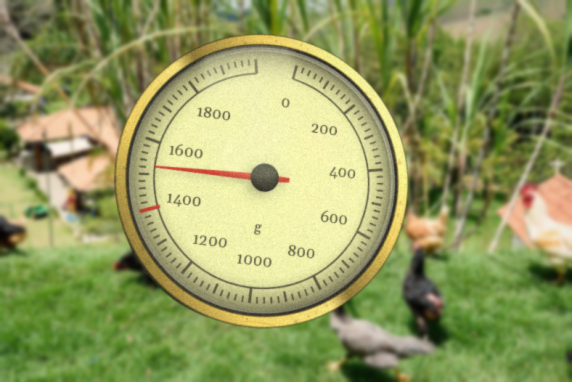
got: 1520 g
